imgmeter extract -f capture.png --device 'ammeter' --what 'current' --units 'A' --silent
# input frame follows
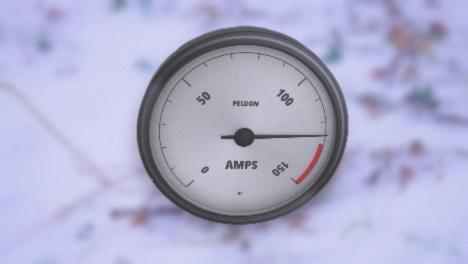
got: 125 A
